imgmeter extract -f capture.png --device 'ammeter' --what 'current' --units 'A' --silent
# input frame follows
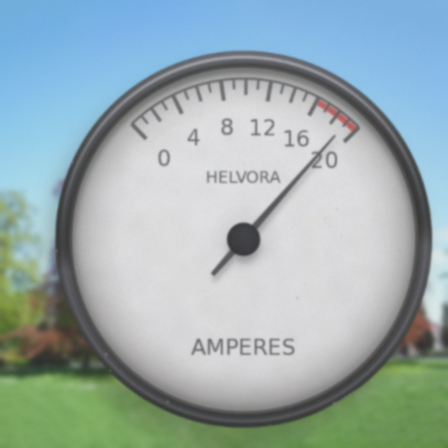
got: 19 A
